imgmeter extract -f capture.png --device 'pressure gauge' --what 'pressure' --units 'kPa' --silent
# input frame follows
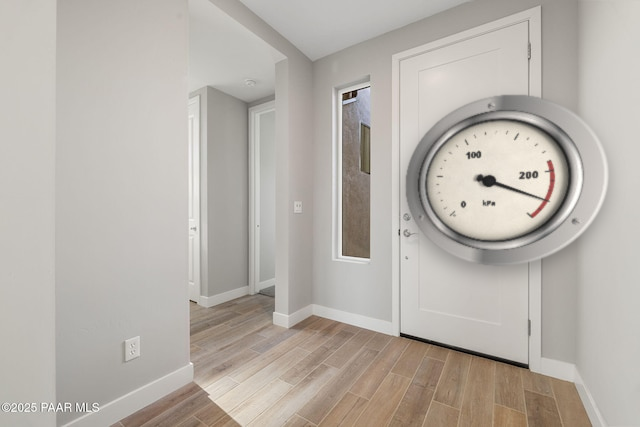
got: 230 kPa
